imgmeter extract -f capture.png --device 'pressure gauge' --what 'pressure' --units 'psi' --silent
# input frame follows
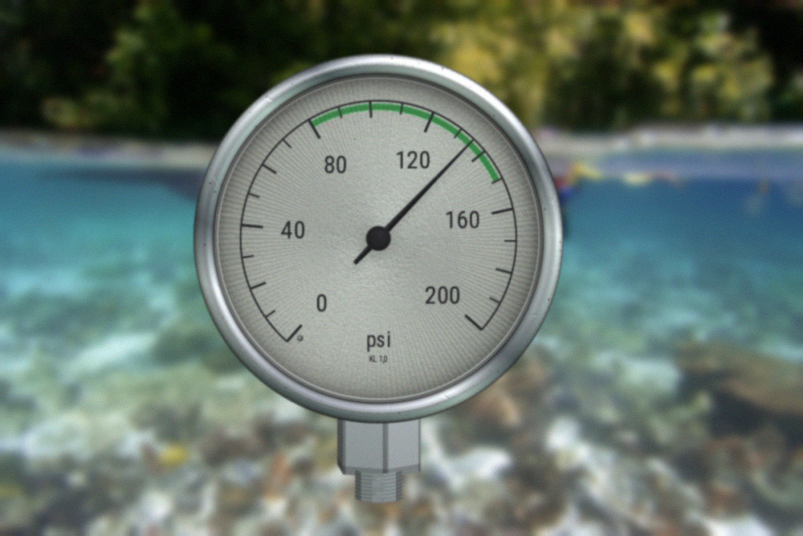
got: 135 psi
